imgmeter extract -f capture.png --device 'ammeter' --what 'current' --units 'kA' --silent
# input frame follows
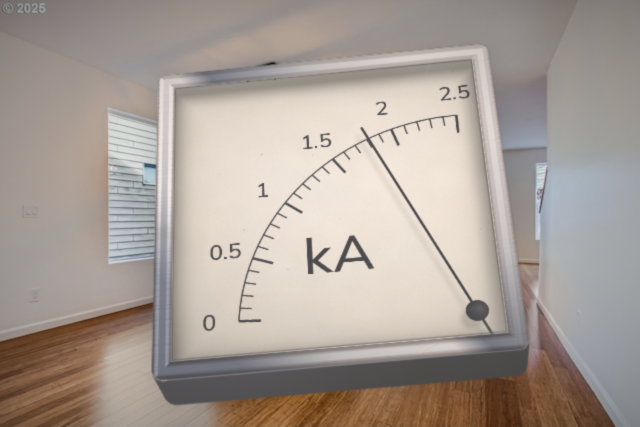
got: 1.8 kA
